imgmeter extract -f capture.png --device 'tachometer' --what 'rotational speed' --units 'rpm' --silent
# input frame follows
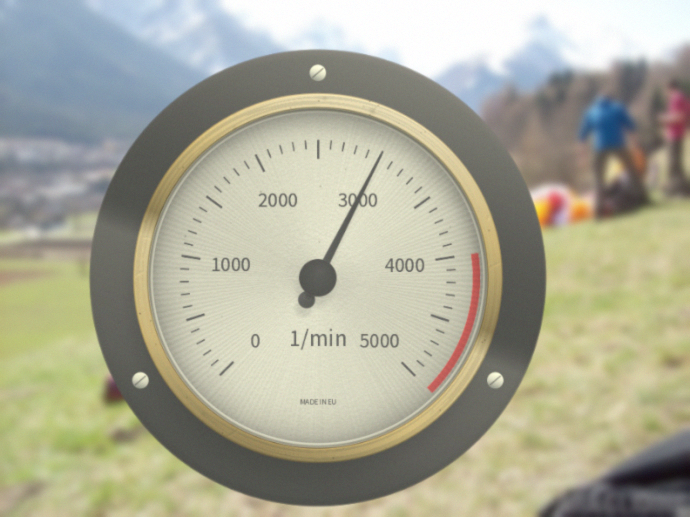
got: 3000 rpm
